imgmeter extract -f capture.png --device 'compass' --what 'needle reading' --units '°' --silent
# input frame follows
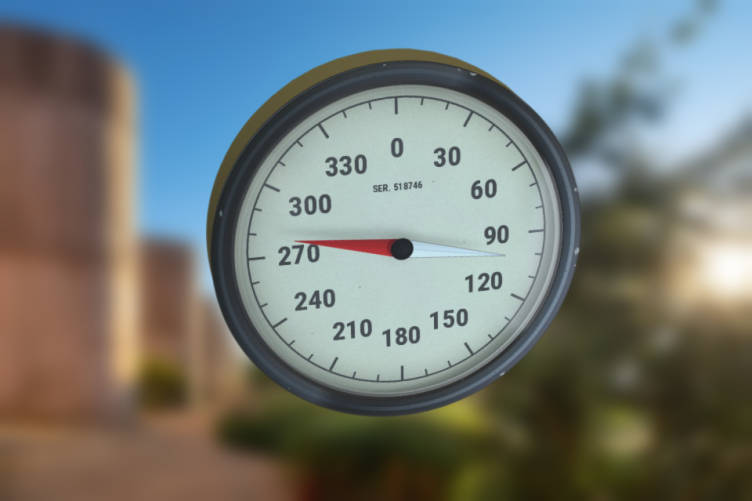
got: 280 °
